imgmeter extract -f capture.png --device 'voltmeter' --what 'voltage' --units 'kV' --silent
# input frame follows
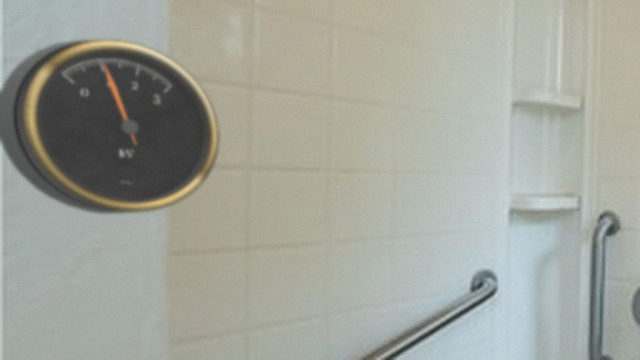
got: 1 kV
